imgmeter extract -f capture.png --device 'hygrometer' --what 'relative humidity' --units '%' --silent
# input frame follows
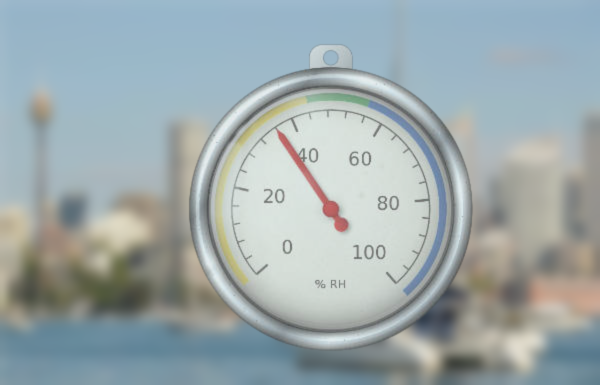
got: 36 %
